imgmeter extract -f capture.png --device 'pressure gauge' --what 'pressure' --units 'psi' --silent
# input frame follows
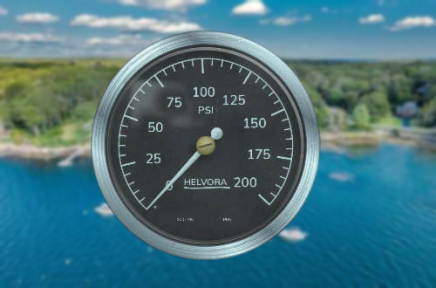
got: 0 psi
